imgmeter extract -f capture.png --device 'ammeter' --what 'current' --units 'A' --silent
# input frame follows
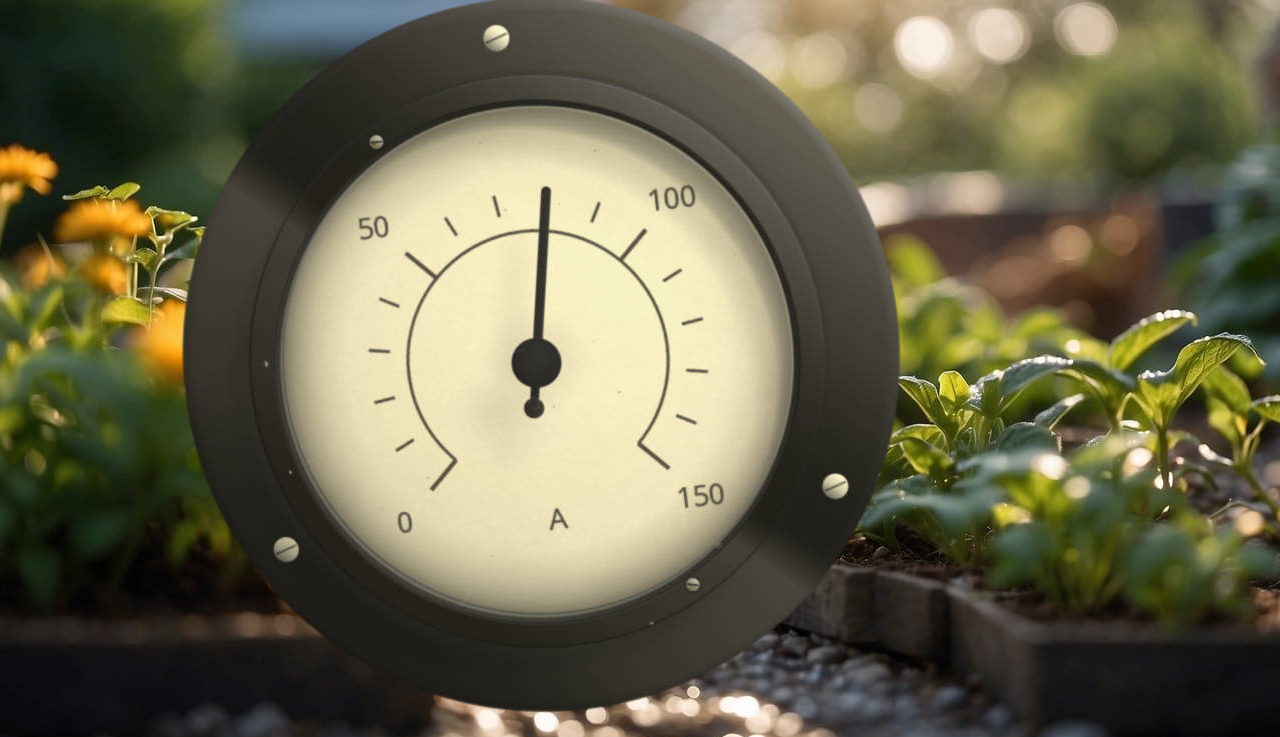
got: 80 A
